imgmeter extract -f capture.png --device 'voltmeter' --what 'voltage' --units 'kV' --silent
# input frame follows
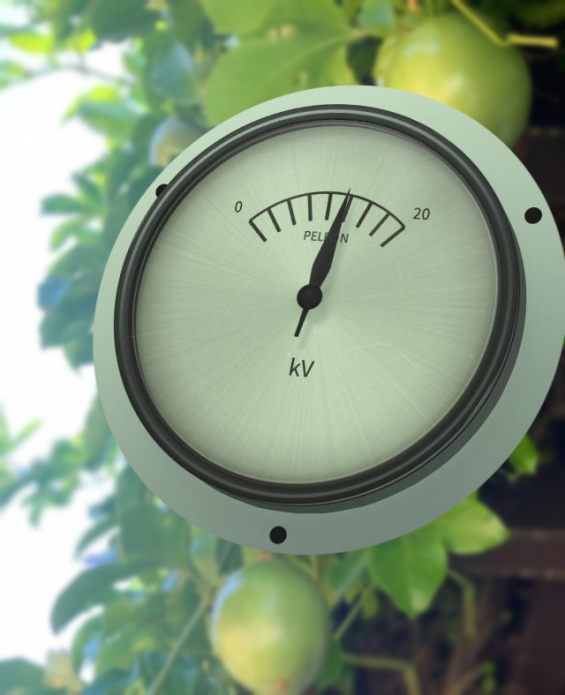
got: 12.5 kV
